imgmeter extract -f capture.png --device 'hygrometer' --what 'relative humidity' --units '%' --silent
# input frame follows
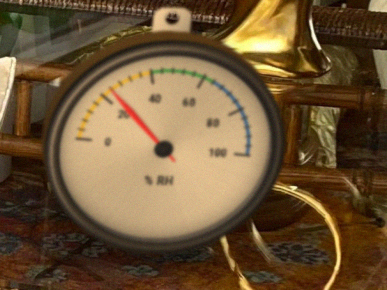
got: 24 %
